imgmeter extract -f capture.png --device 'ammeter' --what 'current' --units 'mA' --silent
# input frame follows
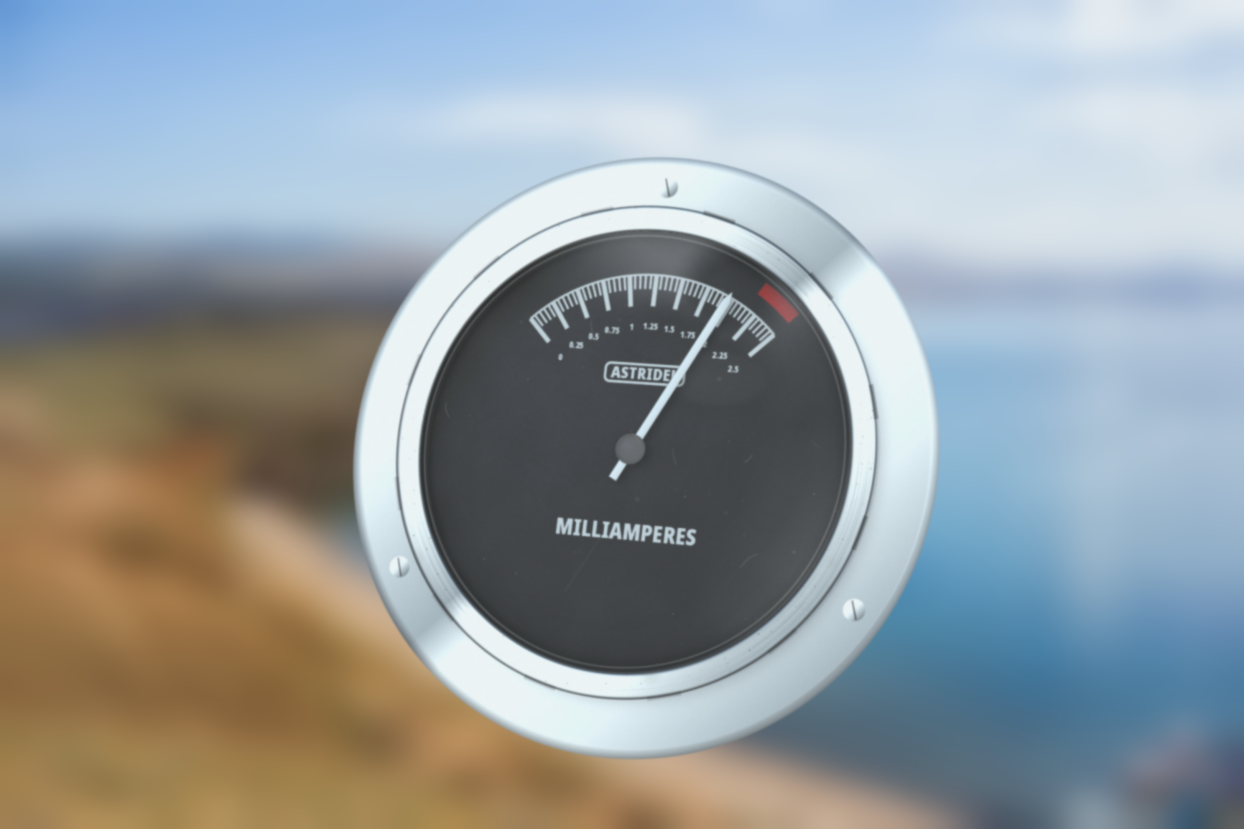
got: 2 mA
